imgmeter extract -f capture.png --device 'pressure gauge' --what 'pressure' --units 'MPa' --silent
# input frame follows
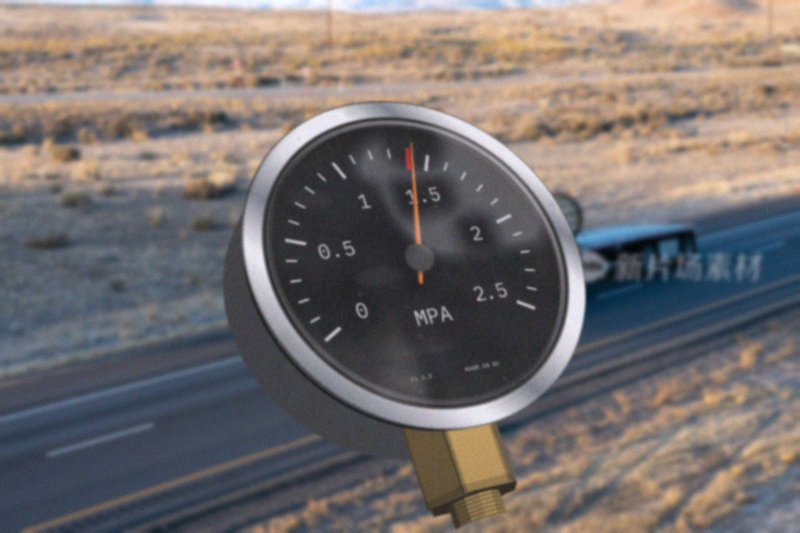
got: 1.4 MPa
